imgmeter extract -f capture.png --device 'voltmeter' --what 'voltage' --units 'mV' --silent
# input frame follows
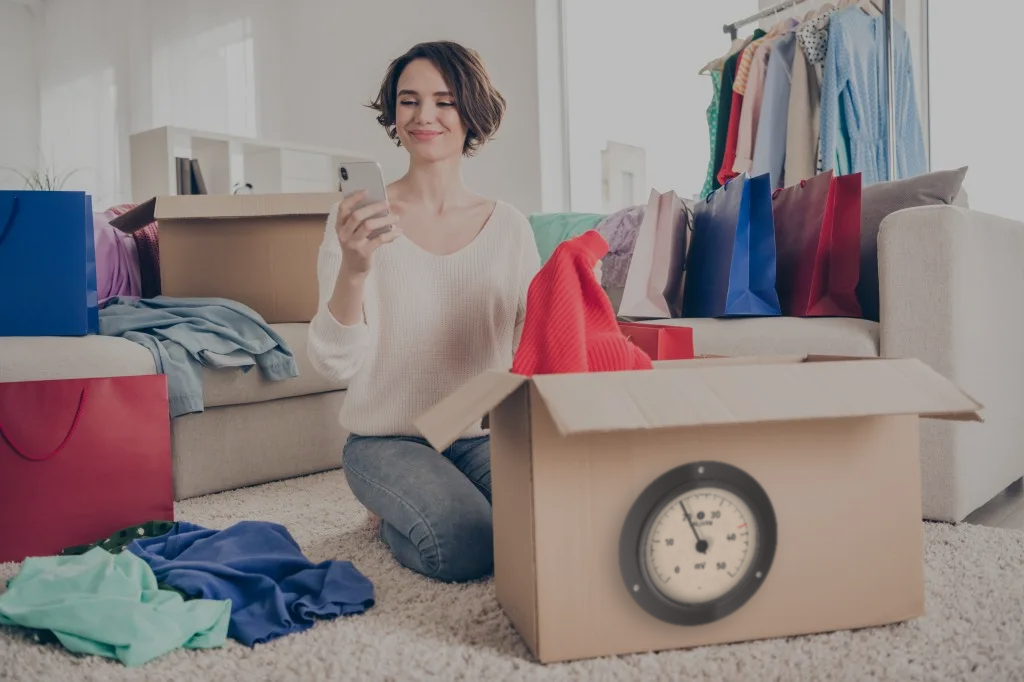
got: 20 mV
